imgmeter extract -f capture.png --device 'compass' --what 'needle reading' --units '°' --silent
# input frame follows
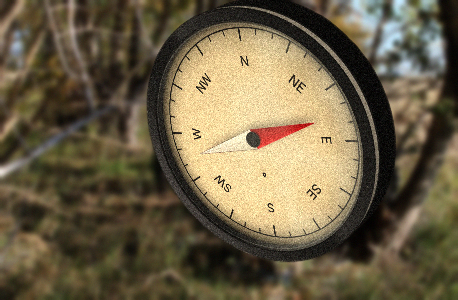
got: 75 °
